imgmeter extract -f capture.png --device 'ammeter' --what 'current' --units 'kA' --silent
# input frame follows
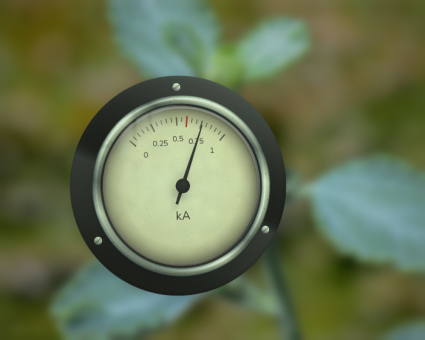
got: 0.75 kA
